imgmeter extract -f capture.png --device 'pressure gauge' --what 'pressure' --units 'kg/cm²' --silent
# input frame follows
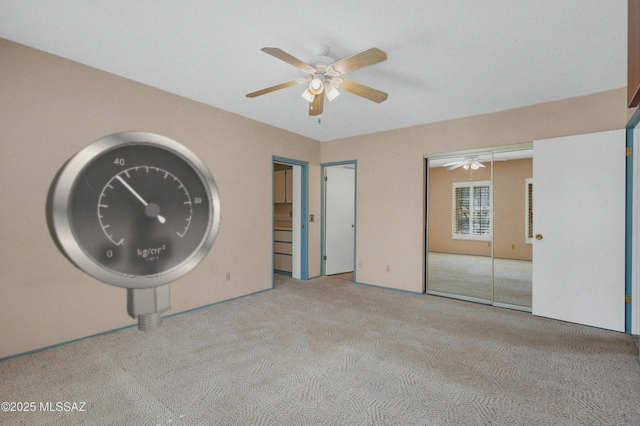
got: 35 kg/cm²
